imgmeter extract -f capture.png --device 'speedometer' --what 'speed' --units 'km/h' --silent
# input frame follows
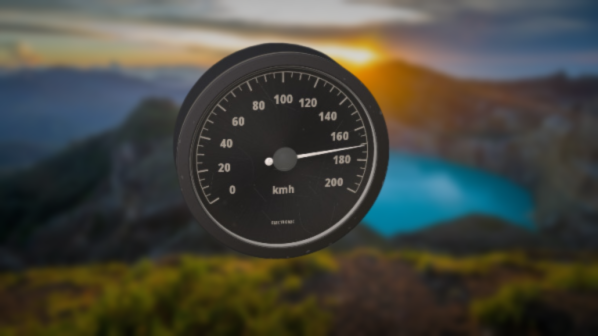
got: 170 km/h
